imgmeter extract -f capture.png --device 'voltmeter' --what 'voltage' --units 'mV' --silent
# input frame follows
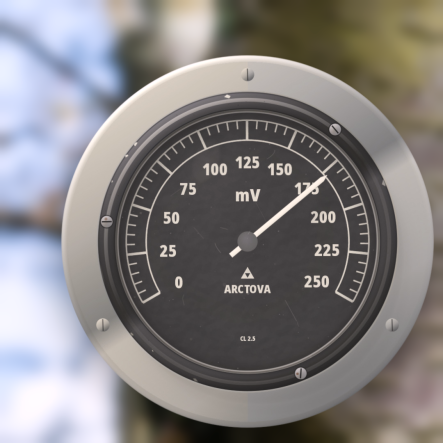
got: 177.5 mV
